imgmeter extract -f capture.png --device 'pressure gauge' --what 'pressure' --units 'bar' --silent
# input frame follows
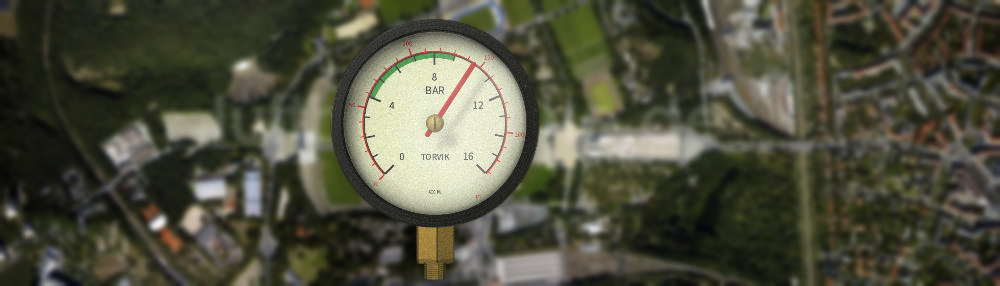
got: 10 bar
